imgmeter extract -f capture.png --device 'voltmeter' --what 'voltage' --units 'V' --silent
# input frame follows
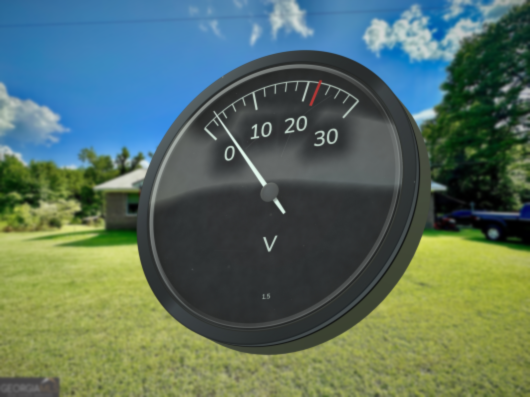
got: 3 V
